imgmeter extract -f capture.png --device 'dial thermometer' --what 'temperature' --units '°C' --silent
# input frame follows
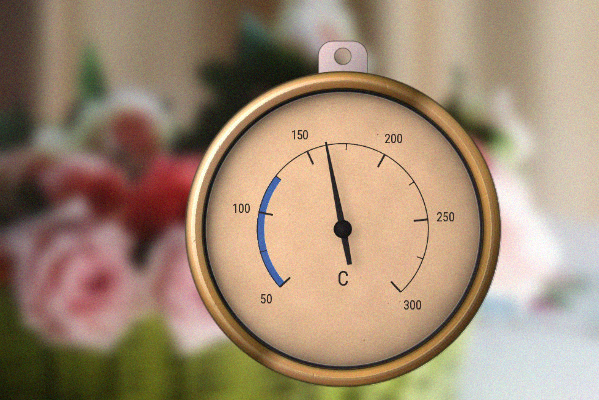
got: 162.5 °C
